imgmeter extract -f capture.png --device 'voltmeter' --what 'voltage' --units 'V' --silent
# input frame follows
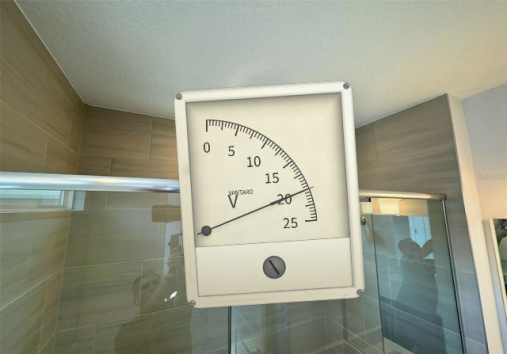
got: 20 V
